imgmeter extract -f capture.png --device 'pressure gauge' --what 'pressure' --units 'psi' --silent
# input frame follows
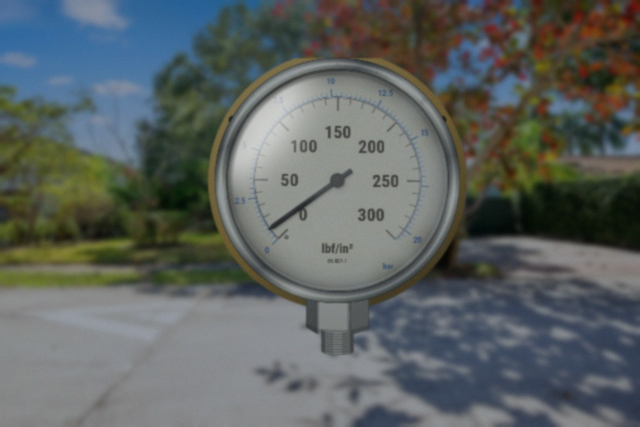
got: 10 psi
